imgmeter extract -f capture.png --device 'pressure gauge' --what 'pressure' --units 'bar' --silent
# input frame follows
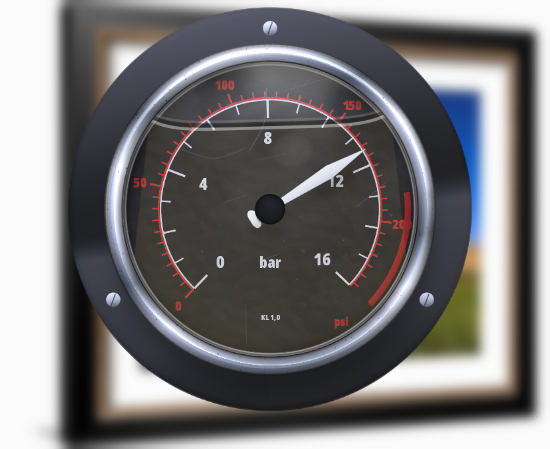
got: 11.5 bar
